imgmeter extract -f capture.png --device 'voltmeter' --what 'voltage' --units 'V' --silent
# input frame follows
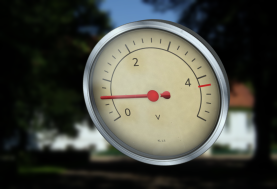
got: 0.6 V
